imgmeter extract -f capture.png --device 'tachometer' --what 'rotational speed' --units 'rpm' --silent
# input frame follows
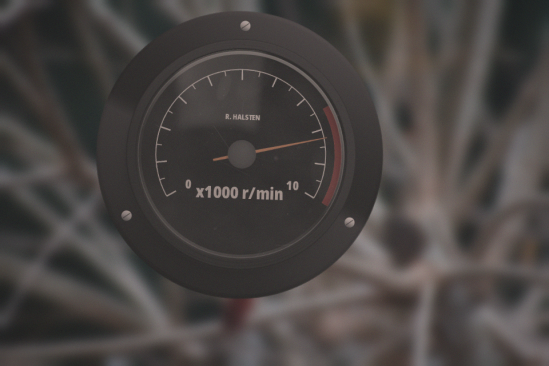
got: 8250 rpm
